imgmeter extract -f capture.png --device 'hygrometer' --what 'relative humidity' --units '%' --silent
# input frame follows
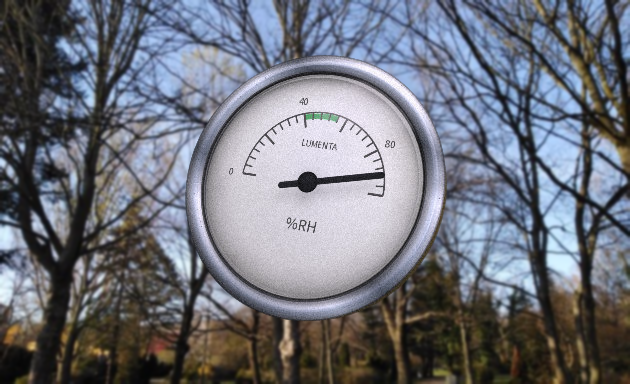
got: 92 %
